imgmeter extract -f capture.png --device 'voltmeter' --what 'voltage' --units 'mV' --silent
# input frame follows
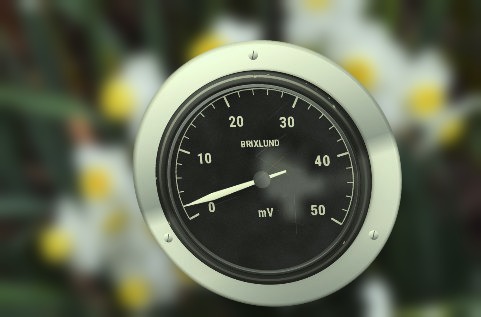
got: 2 mV
